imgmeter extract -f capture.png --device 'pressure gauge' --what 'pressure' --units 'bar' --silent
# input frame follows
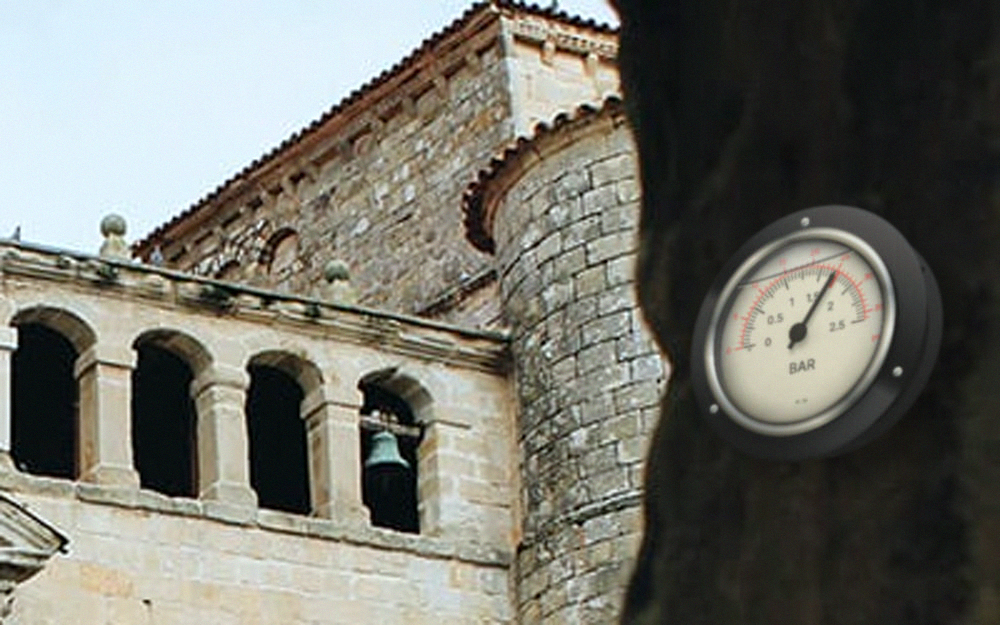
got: 1.75 bar
